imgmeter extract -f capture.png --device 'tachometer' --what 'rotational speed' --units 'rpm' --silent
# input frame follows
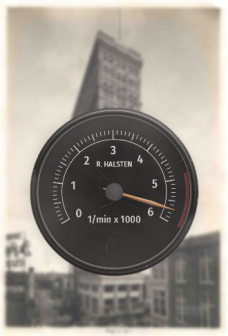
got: 5700 rpm
